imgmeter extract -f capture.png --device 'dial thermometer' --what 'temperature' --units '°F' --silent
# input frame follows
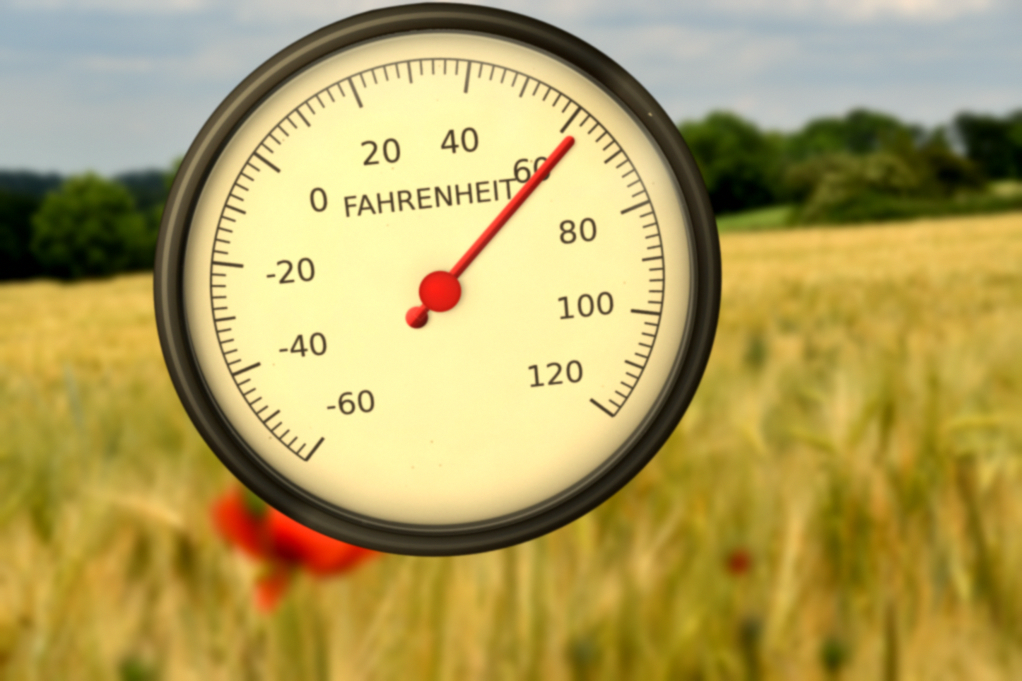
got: 62 °F
